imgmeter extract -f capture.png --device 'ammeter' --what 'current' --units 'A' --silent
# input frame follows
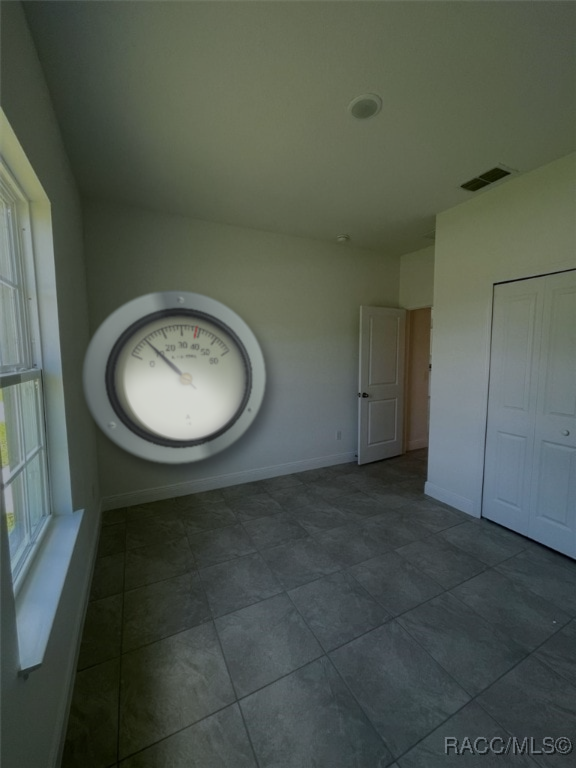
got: 10 A
